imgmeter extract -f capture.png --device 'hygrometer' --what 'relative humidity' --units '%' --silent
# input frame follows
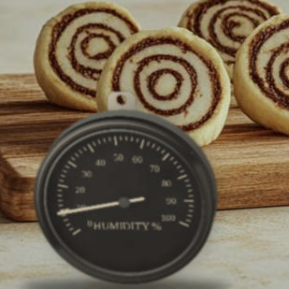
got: 10 %
